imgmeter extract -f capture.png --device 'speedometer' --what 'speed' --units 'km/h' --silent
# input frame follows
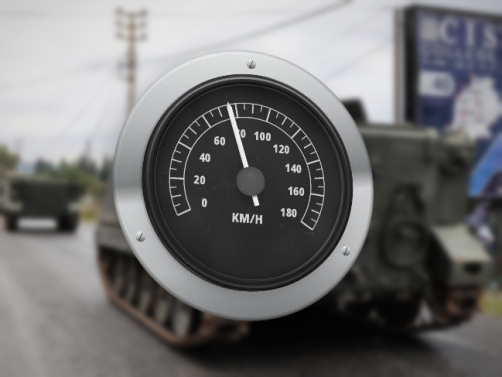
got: 75 km/h
